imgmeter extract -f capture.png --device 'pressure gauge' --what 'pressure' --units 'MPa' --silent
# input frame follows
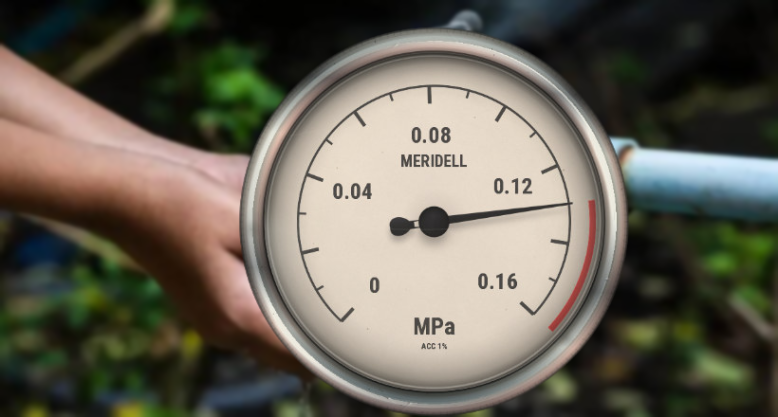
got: 0.13 MPa
